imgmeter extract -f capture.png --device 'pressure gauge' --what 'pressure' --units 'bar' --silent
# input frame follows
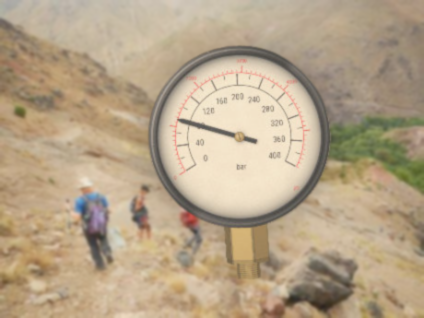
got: 80 bar
